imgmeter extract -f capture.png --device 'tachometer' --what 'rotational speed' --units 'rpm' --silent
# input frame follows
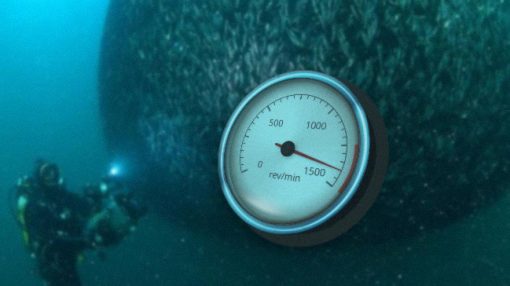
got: 1400 rpm
